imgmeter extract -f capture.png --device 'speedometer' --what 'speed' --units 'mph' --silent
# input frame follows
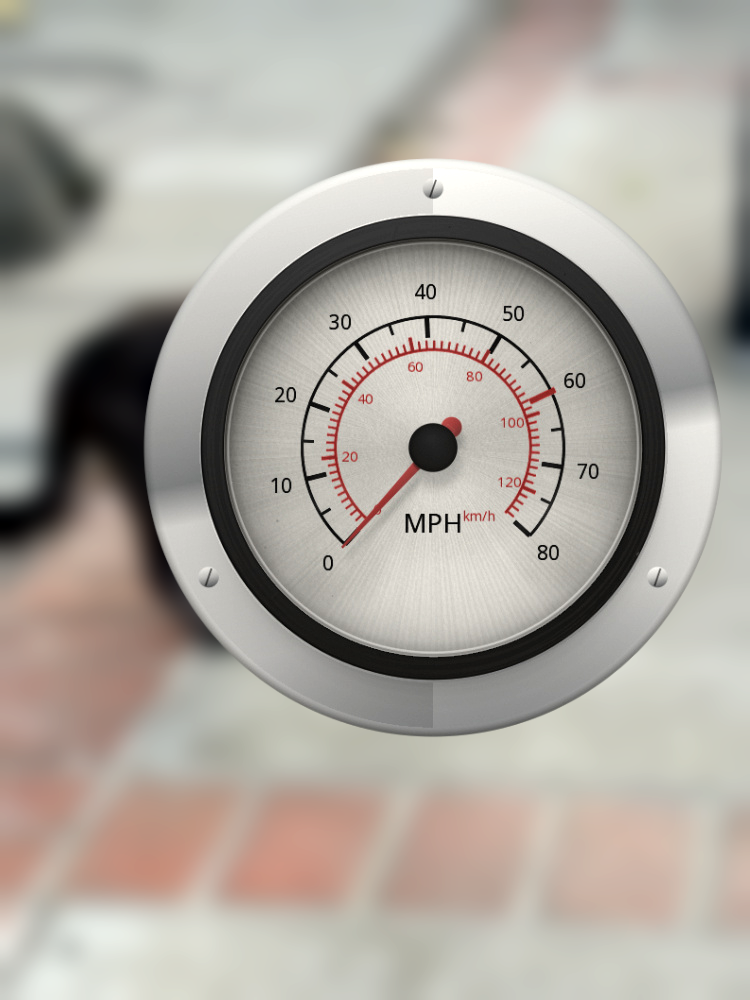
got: 0 mph
